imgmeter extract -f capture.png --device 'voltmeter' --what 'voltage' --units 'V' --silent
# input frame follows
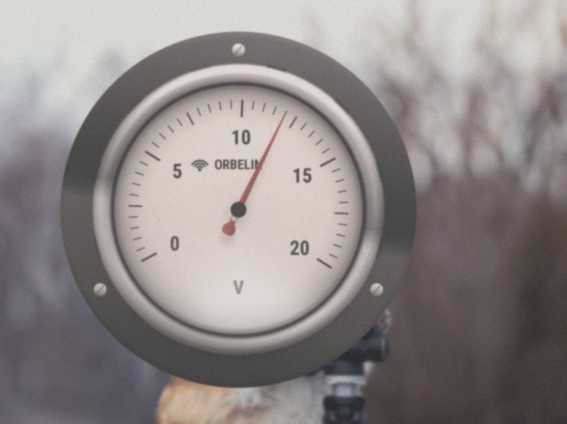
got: 12 V
